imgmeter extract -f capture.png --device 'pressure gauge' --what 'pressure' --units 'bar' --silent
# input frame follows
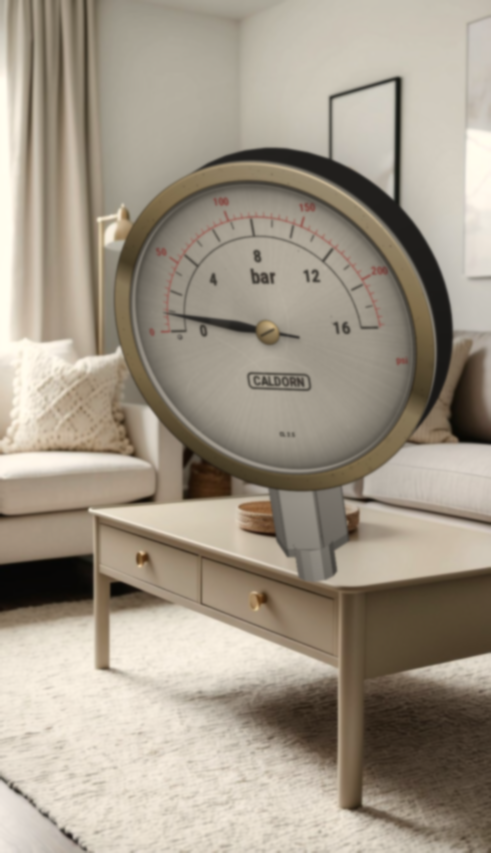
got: 1 bar
